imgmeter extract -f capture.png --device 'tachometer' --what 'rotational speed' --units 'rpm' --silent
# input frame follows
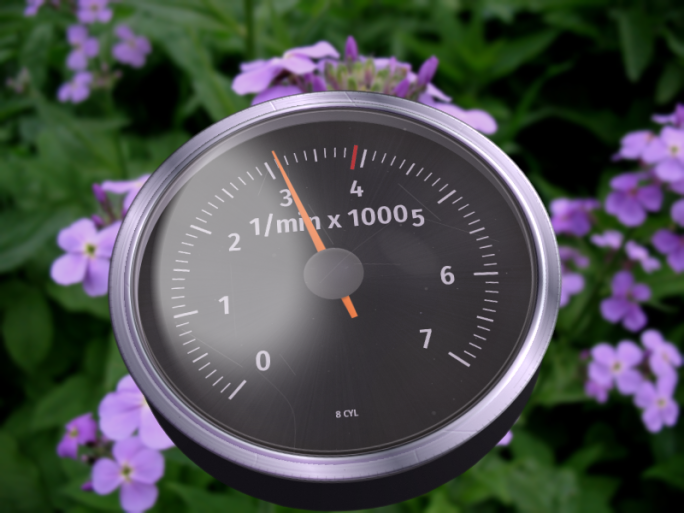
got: 3100 rpm
